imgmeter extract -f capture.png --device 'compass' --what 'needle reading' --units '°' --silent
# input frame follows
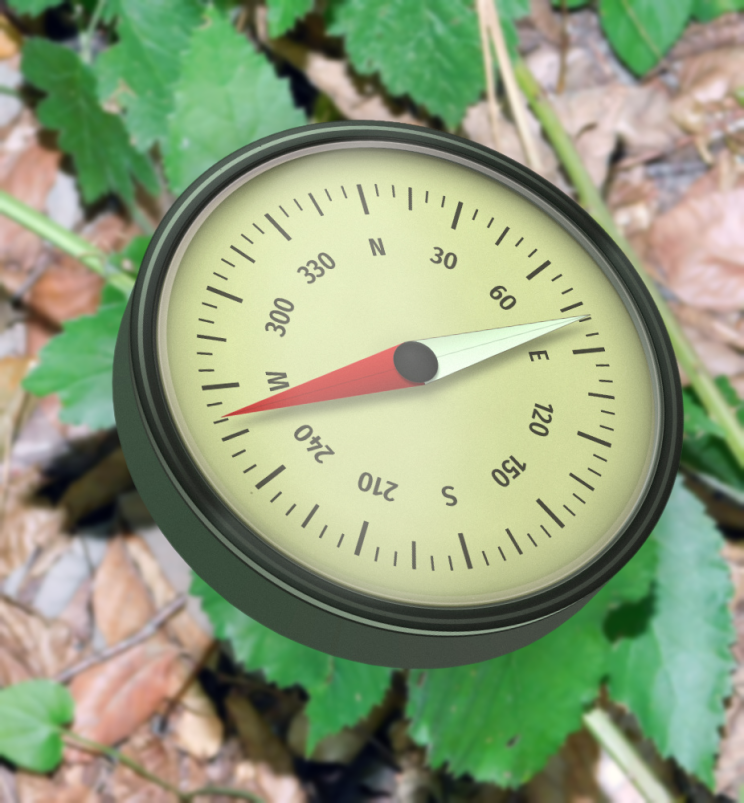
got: 260 °
